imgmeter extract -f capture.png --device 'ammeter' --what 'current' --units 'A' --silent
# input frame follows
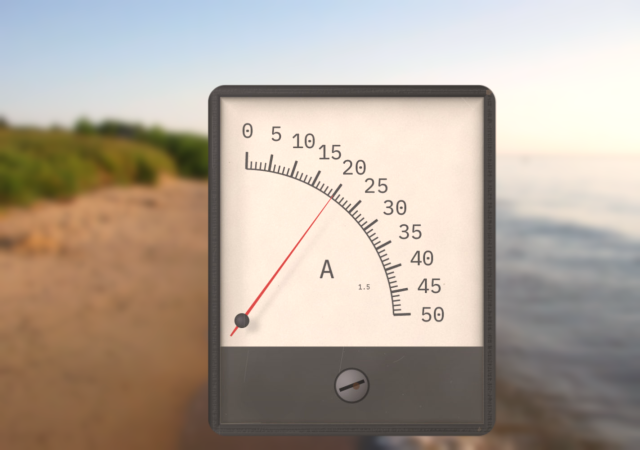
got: 20 A
